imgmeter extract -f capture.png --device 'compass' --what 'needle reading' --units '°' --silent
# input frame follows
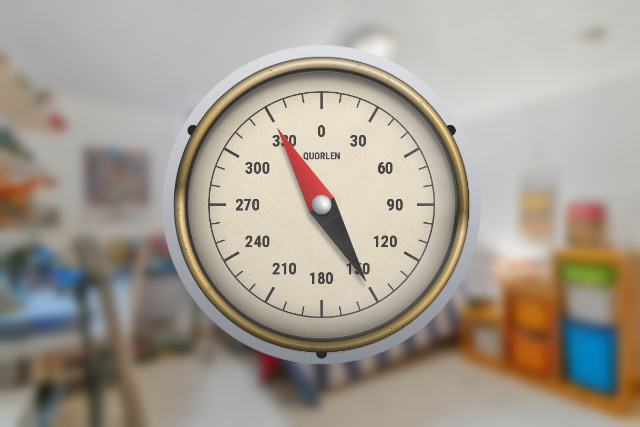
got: 330 °
